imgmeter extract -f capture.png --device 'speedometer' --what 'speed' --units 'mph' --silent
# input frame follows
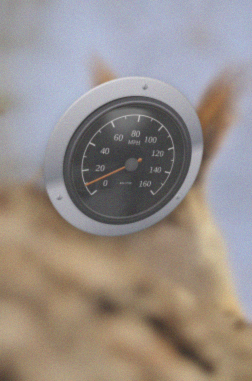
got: 10 mph
